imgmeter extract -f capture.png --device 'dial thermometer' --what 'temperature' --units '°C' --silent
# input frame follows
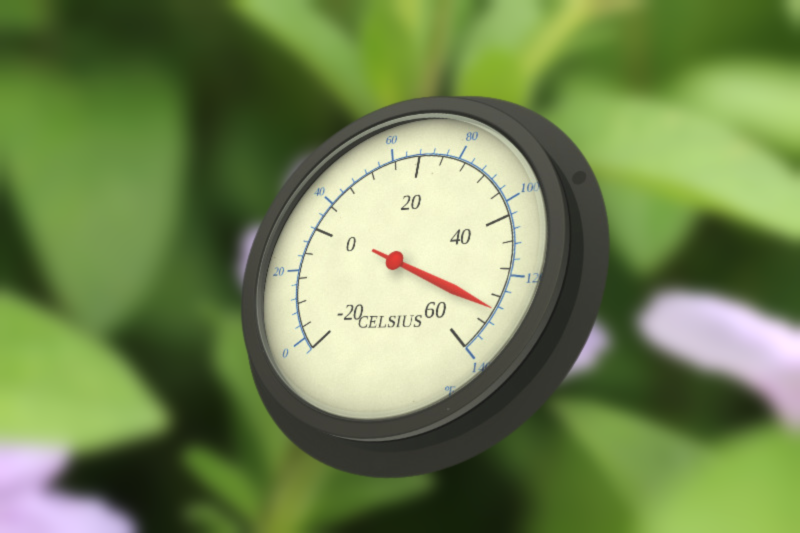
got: 54 °C
